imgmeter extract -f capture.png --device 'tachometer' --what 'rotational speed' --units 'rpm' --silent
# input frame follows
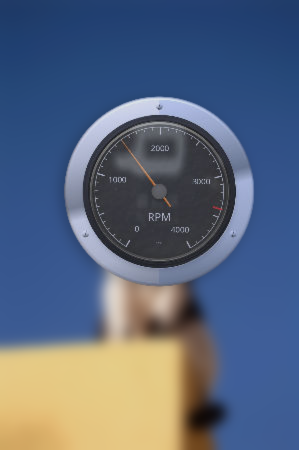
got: 1500 rpm
